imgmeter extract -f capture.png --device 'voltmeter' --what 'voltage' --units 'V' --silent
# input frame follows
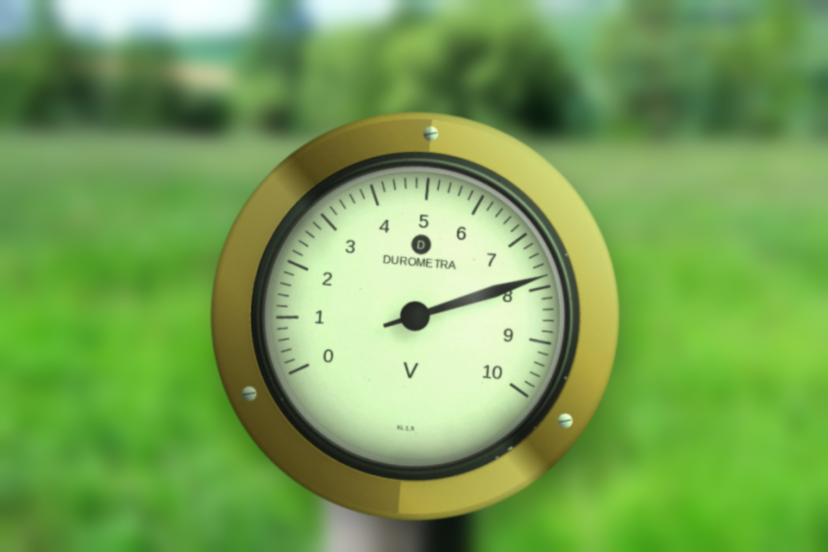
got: 7.8 V
